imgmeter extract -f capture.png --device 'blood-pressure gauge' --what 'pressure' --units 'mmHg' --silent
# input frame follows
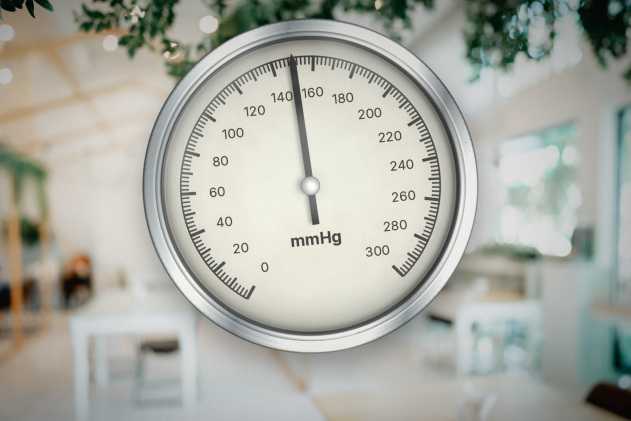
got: 150 mmHg
